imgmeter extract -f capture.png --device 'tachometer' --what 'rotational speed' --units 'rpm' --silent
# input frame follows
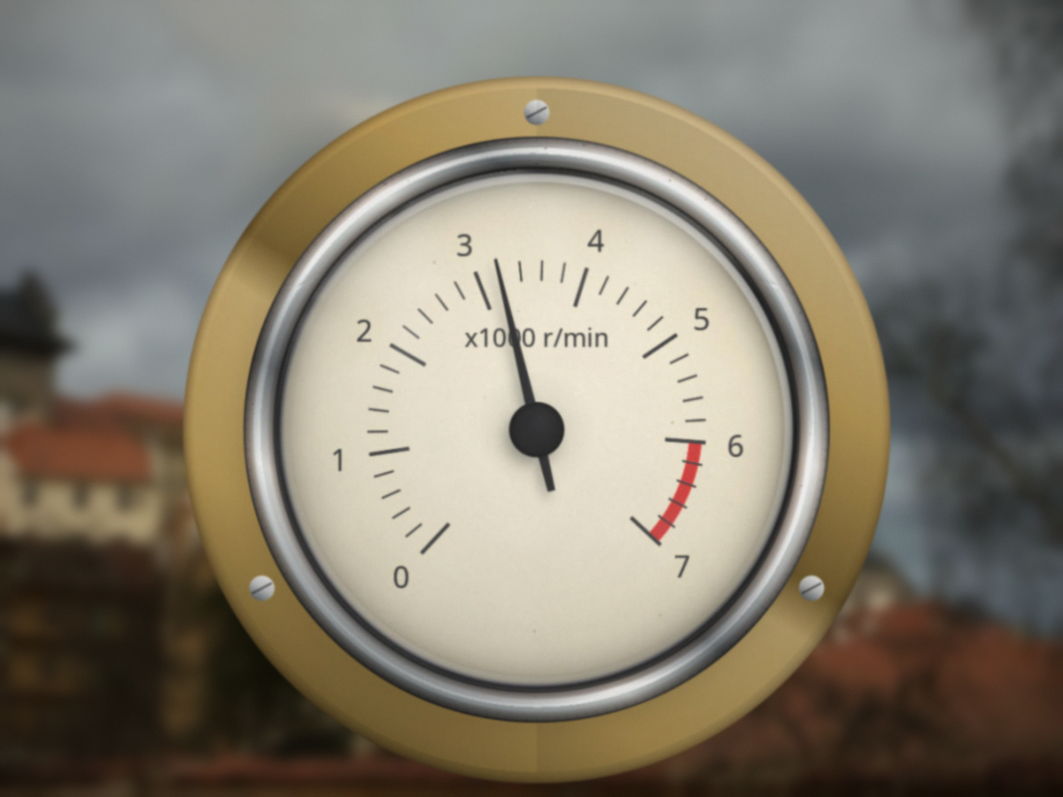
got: 3200 rpm
